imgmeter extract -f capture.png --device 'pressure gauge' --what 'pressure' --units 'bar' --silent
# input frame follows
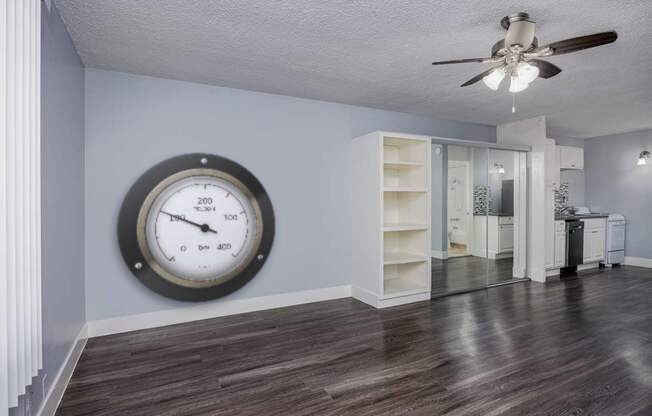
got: 100 bar
